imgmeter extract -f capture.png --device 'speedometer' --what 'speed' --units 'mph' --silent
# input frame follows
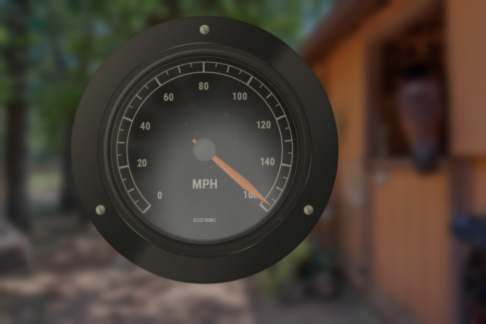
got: 157.5 mph
